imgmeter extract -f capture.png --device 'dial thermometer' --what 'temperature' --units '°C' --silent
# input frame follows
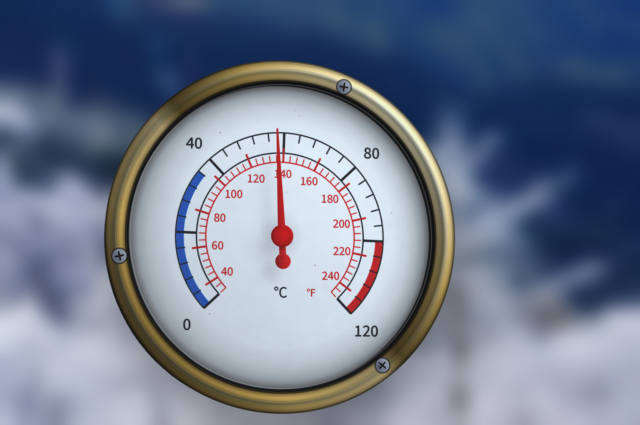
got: 58 °C
